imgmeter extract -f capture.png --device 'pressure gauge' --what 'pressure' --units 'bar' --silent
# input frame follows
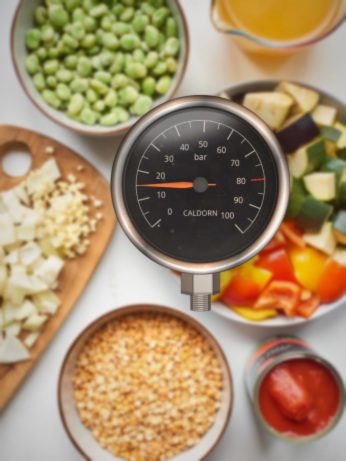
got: 15 bar
